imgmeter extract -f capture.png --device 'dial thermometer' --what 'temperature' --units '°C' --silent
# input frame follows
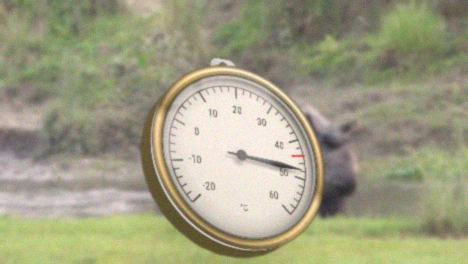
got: 48 °C
